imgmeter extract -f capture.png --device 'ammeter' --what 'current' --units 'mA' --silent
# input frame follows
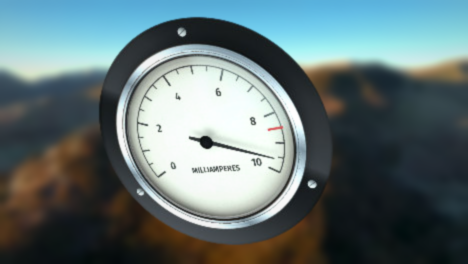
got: 9.5 mA
